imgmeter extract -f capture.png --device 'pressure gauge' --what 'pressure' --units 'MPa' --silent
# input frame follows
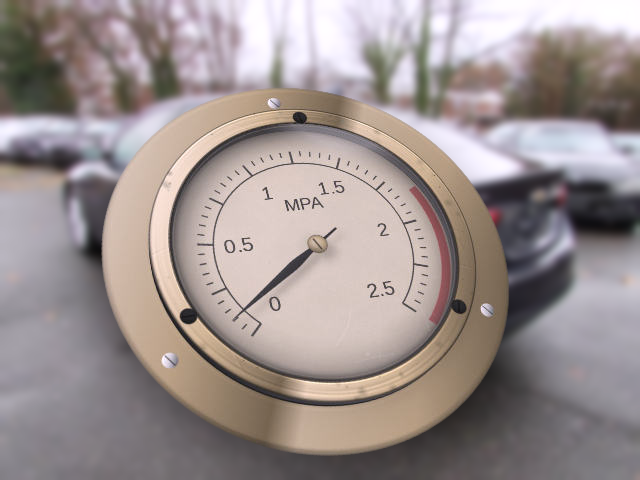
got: 0.1 MPa
